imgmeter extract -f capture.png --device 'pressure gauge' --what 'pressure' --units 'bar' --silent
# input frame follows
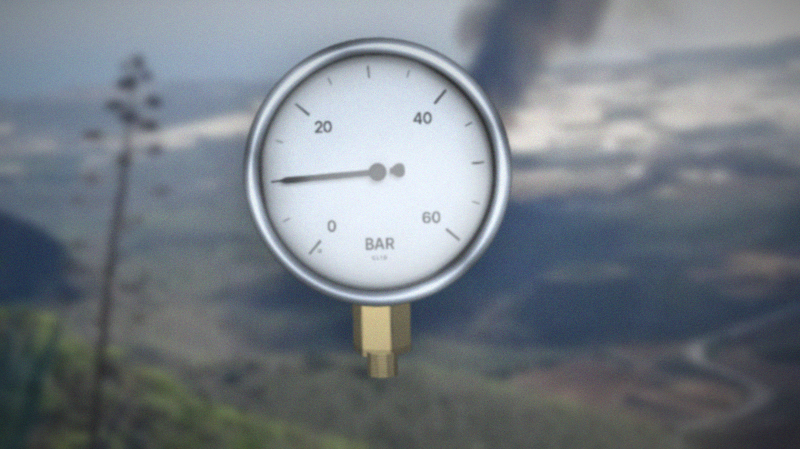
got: 10 bar
